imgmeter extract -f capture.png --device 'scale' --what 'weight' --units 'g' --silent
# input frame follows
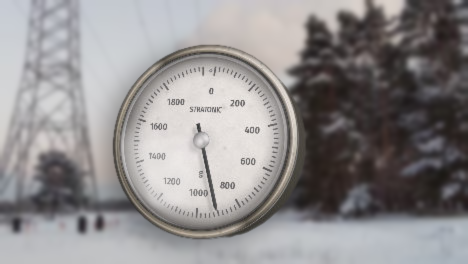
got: 900 g
